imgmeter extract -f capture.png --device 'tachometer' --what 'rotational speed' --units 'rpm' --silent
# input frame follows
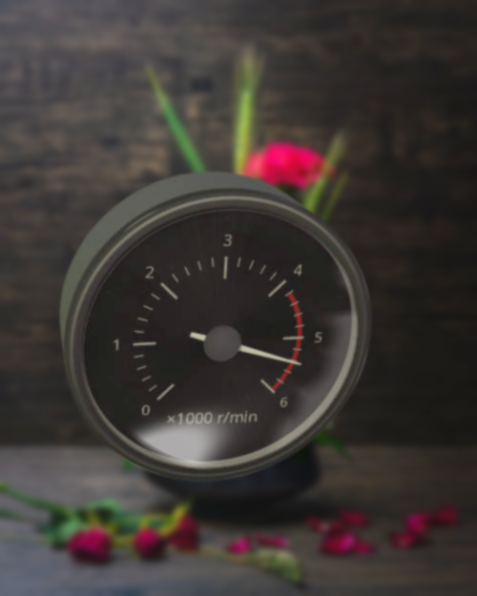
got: 5400 rpm
